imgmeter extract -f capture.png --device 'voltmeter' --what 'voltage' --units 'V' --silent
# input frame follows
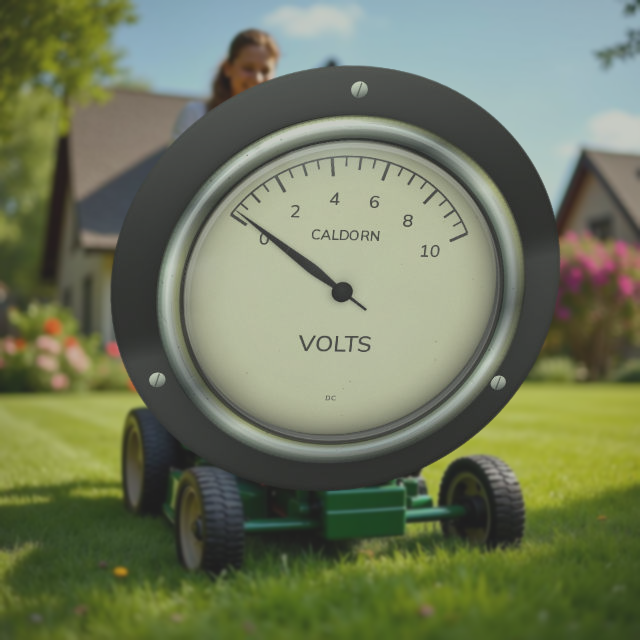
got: 0.25 V
